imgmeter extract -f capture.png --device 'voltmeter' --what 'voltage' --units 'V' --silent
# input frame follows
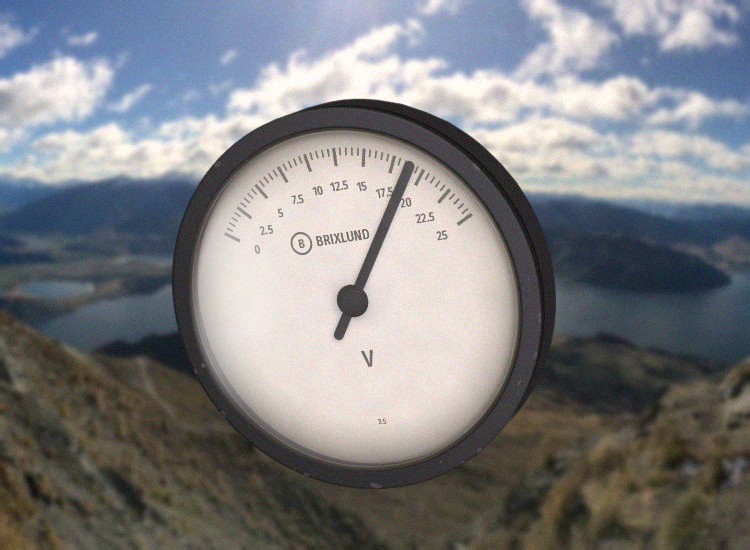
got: 19 V
